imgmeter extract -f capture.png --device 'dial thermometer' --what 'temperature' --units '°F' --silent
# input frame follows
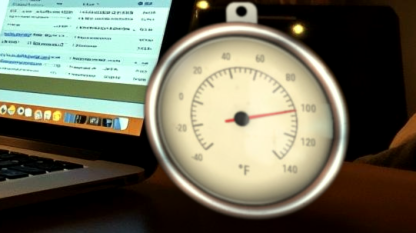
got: 100 °F
